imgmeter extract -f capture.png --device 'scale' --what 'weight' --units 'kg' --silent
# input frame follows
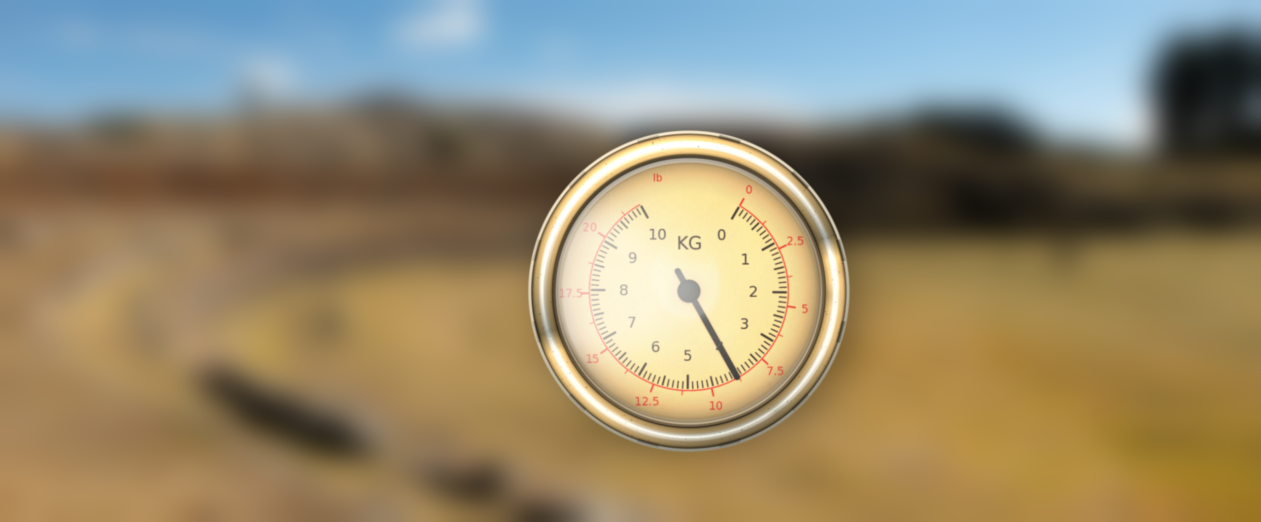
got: 4 kg
